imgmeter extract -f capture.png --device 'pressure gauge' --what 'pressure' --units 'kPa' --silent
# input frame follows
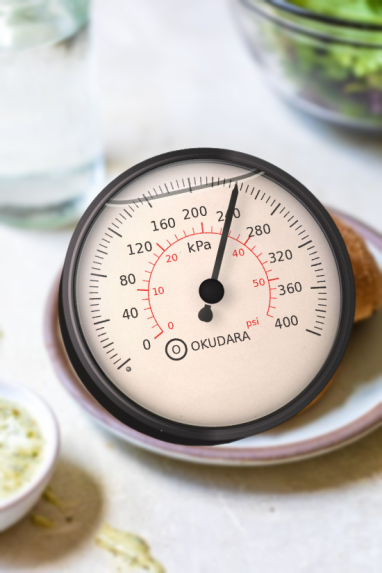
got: 240 kPa
